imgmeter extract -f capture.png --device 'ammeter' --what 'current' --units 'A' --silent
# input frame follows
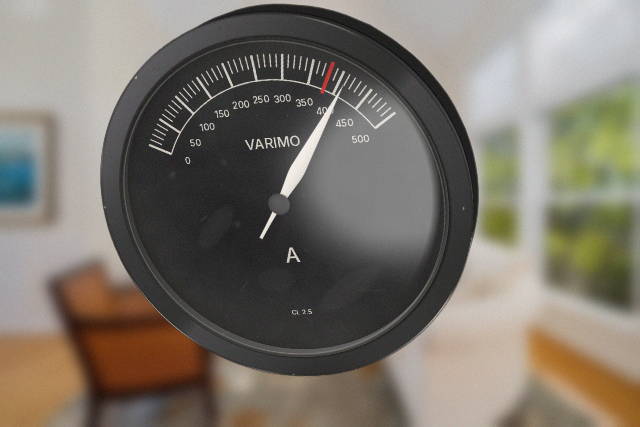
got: 410 A
